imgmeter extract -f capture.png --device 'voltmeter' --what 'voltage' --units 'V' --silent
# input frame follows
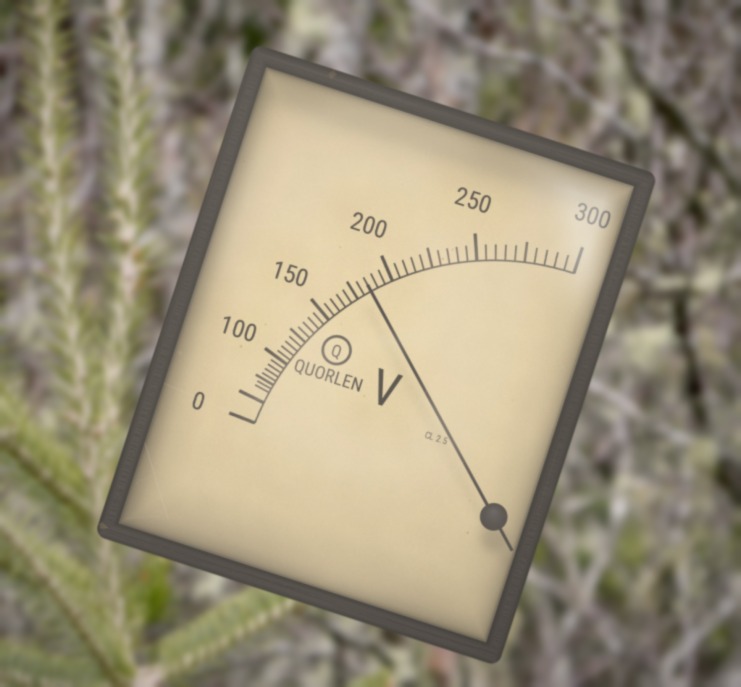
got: 185 V
